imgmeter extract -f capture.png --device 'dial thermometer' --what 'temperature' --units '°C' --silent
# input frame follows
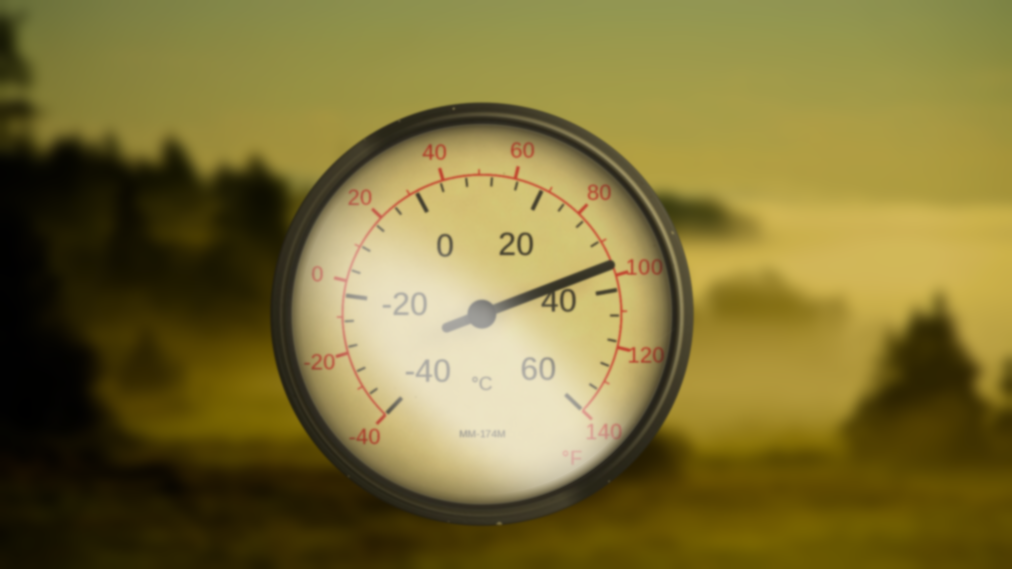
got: 36 °C
